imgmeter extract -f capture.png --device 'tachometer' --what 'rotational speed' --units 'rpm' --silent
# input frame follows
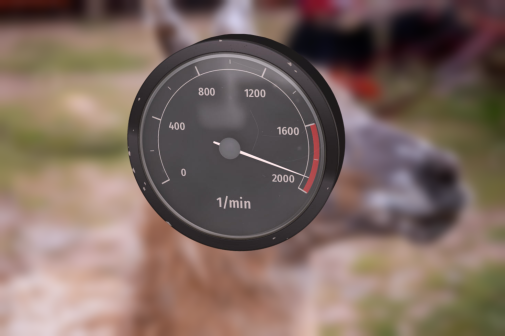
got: 1900 rpm
